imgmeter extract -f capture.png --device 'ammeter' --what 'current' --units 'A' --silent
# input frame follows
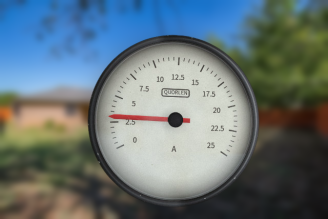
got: 3 A
